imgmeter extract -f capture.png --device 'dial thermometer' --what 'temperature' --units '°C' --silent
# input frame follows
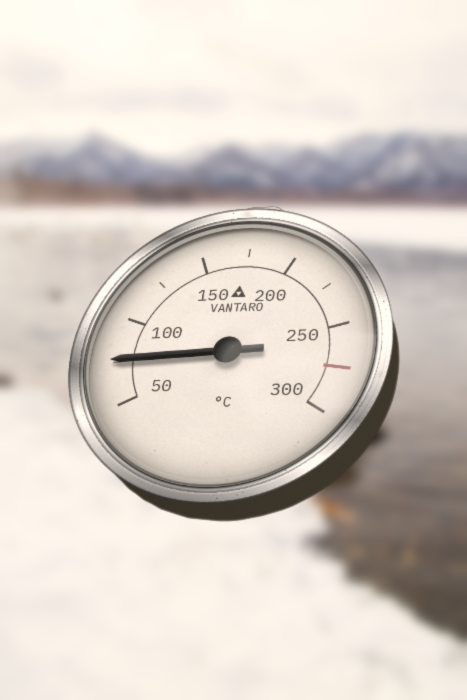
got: 75 °C
